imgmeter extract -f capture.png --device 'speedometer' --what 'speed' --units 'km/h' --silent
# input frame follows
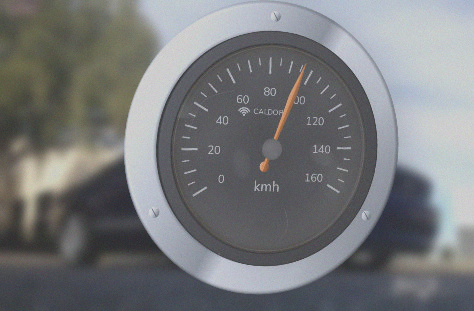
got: 95 km/h
